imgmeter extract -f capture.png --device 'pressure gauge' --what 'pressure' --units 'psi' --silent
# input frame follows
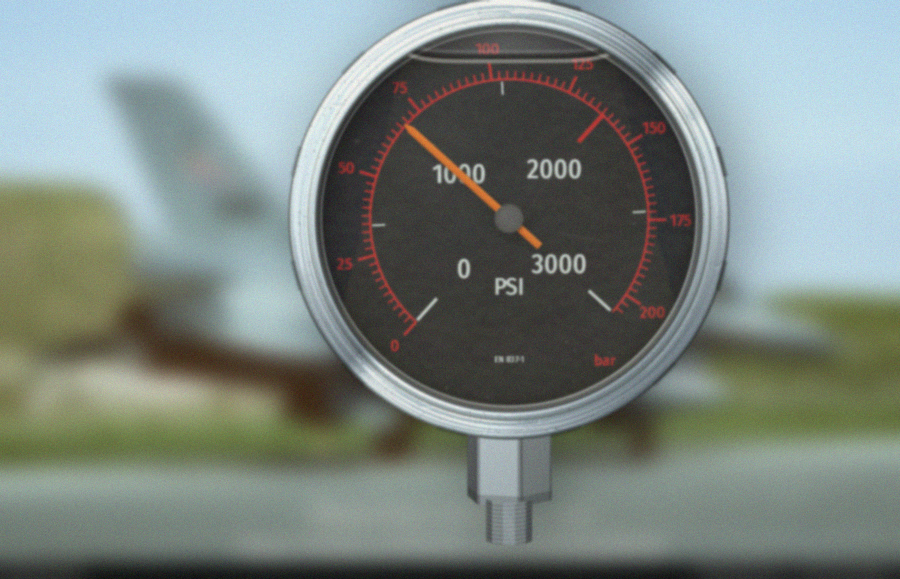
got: 1000 psi
